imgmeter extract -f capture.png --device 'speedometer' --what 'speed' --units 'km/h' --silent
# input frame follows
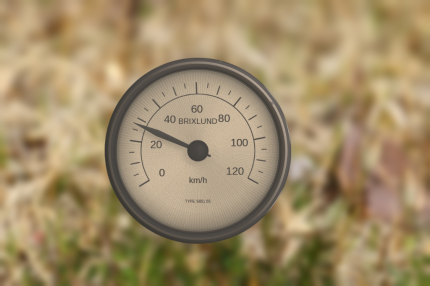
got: 27.5 km/h
